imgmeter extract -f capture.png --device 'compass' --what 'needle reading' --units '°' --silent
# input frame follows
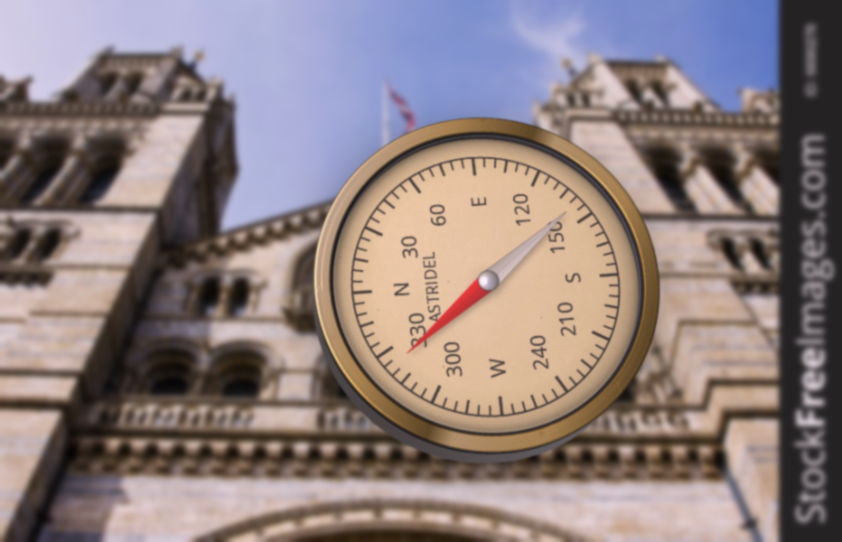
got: 322.5 °
